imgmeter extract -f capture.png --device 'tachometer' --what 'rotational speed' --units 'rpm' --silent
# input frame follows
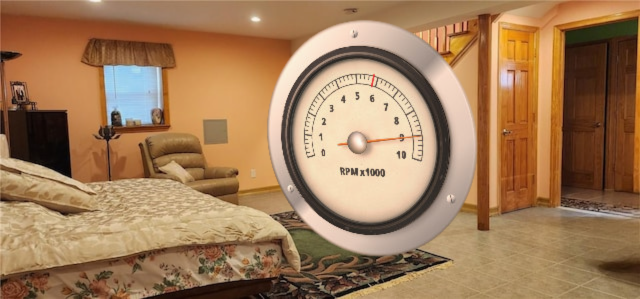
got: 9000 rpm
